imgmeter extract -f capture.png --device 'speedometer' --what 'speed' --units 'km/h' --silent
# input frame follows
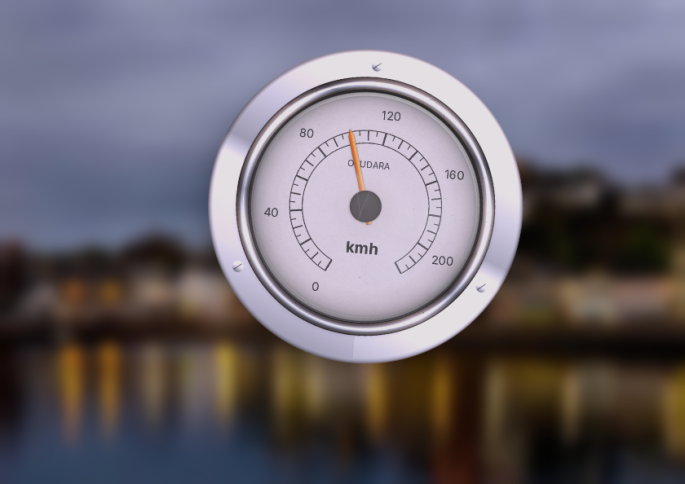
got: 100 km/h
